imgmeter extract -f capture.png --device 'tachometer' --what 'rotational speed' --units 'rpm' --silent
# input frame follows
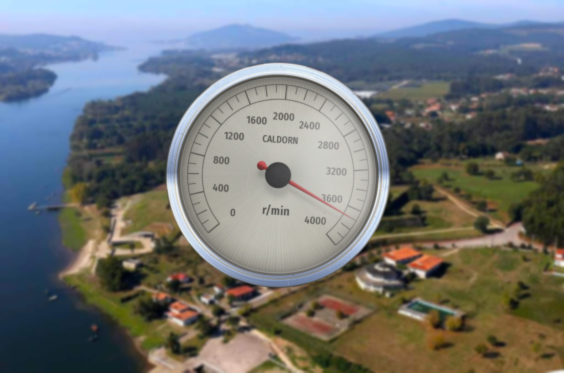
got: 3700 rpm
